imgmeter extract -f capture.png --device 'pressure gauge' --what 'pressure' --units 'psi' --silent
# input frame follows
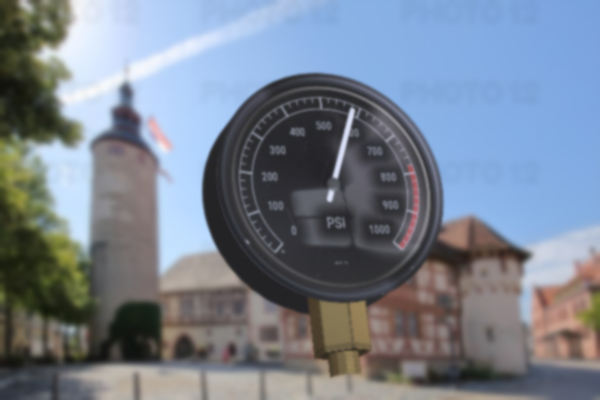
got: 580 psi
